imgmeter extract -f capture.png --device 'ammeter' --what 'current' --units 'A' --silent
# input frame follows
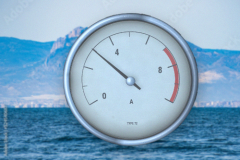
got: 3 A
